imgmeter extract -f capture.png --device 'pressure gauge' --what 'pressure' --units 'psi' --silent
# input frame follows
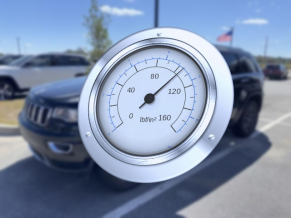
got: 105 psi
